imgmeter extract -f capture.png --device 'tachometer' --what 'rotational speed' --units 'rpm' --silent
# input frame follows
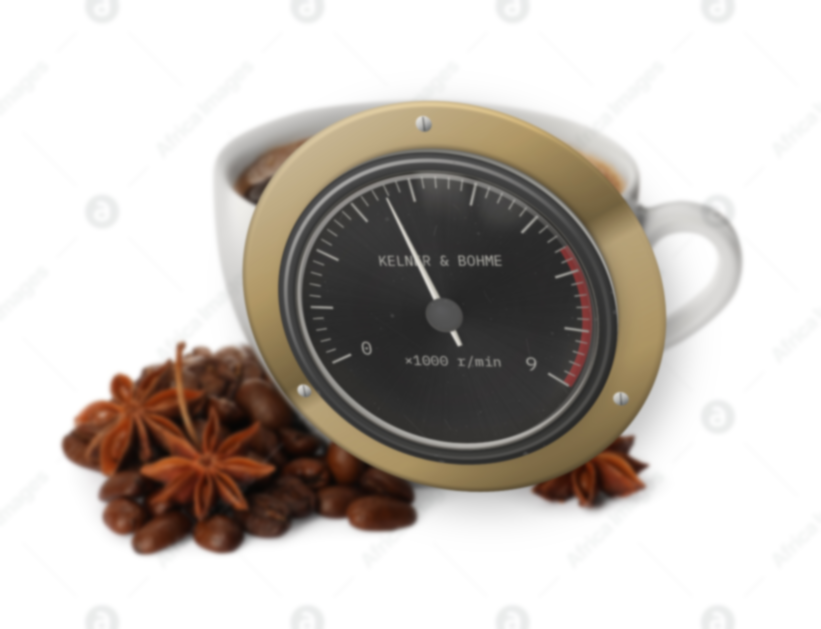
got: 3600 rpm
